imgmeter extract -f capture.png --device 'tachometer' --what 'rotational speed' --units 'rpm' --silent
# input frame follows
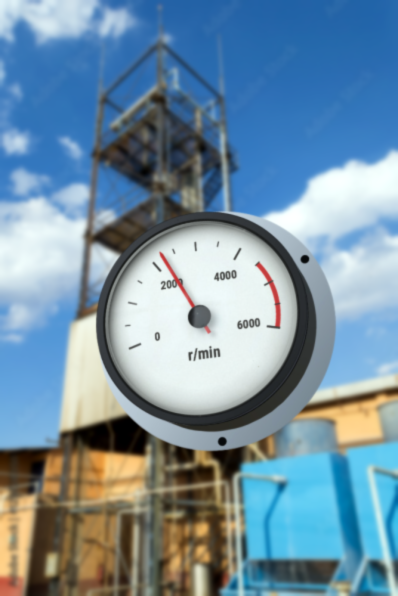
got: 2250 rpm
